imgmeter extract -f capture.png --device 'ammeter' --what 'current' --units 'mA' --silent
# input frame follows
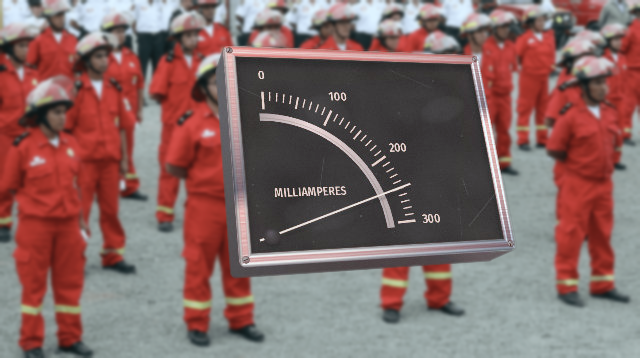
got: 250 mA
